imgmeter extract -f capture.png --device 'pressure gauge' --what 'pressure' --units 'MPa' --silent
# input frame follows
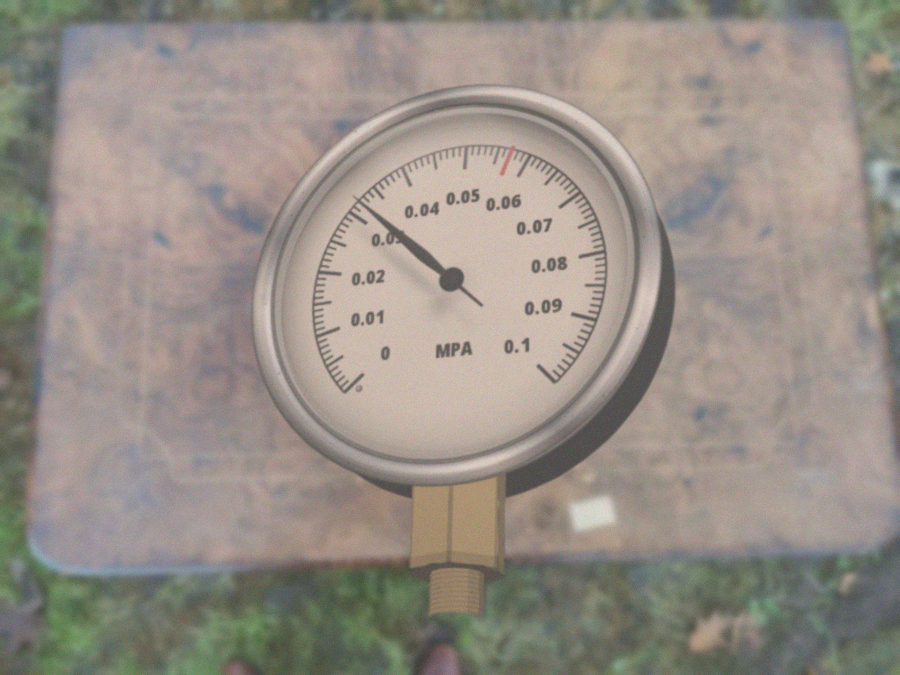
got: 0.032 MPa
